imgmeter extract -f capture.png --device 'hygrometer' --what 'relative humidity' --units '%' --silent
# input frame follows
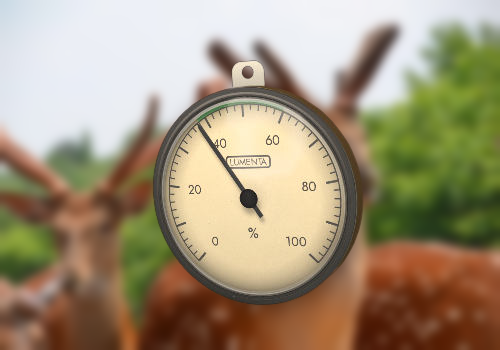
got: 38 %
